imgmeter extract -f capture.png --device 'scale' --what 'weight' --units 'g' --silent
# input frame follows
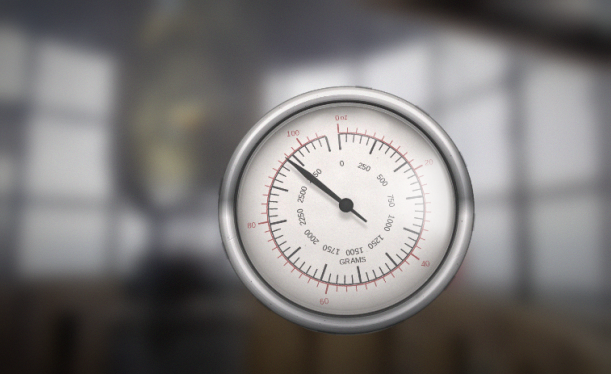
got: 2700 g
